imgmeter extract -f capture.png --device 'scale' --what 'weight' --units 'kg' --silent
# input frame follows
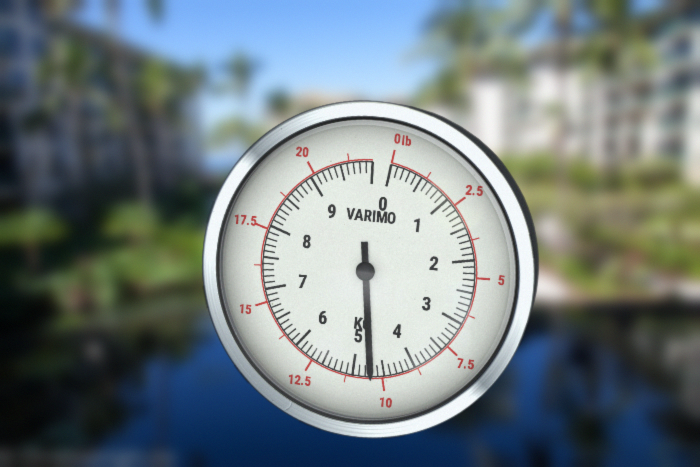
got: 4.7 kg
